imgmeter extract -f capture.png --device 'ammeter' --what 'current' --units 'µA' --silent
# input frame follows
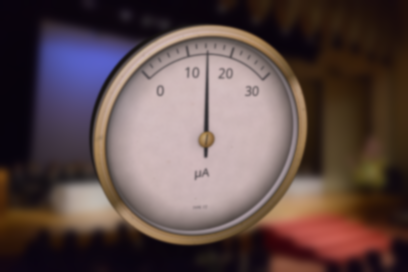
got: 14 µA
